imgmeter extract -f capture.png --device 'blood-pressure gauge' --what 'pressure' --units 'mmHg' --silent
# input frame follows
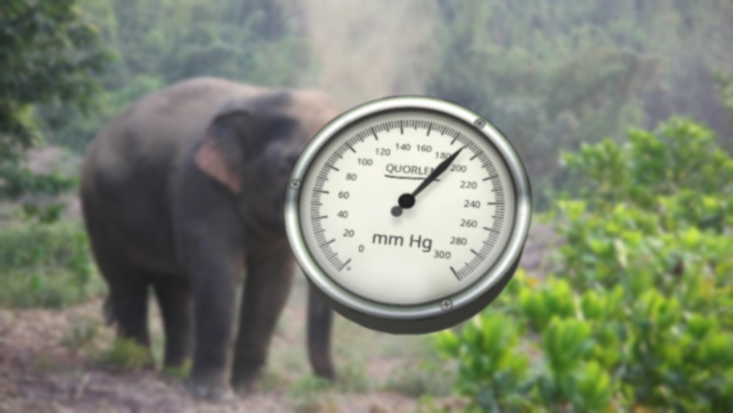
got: 190 mmHg
